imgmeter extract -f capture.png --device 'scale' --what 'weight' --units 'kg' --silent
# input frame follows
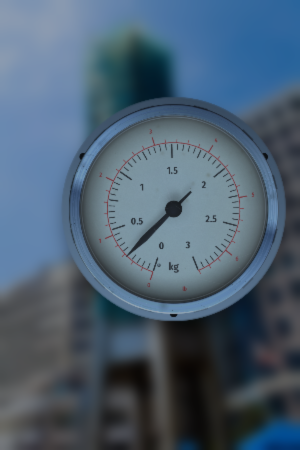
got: 0.25 kg
